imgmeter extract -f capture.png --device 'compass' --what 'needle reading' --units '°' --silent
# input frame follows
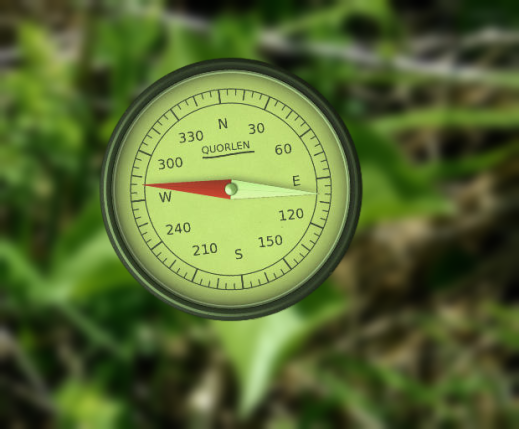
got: 280 °
